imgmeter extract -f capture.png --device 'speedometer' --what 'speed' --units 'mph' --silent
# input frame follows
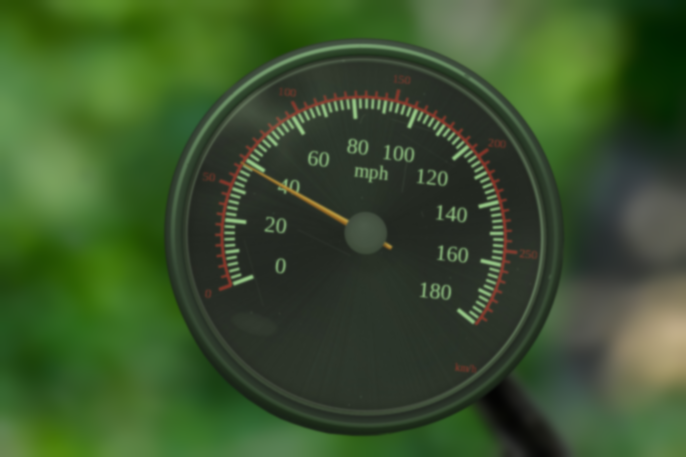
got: 38 mph
